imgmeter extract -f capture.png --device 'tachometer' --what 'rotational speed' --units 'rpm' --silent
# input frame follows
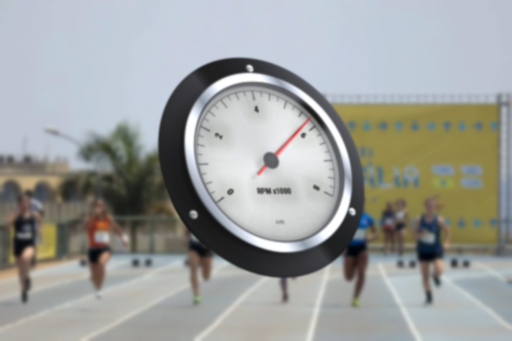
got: 5750 rpm
